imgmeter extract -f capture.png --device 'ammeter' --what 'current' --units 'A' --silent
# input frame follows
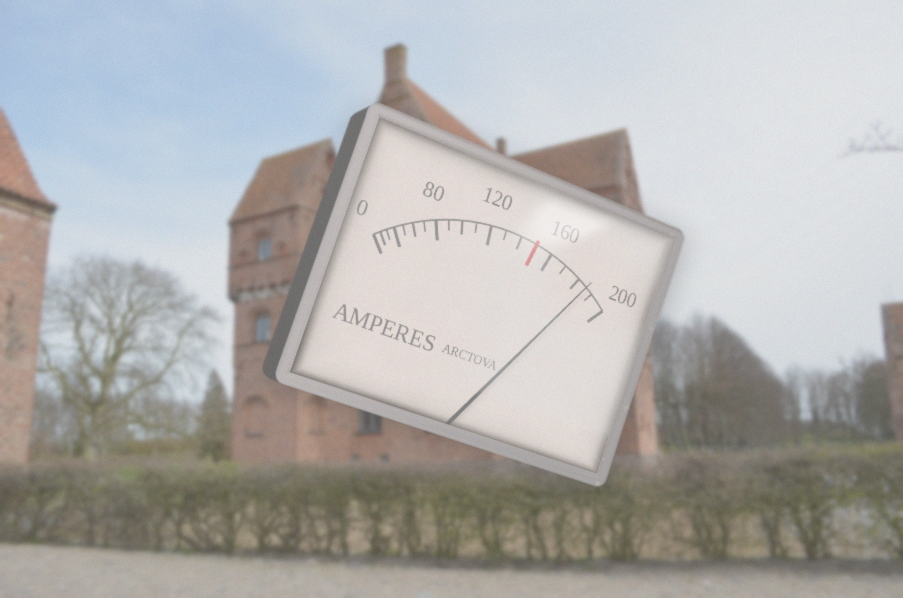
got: 185 A
